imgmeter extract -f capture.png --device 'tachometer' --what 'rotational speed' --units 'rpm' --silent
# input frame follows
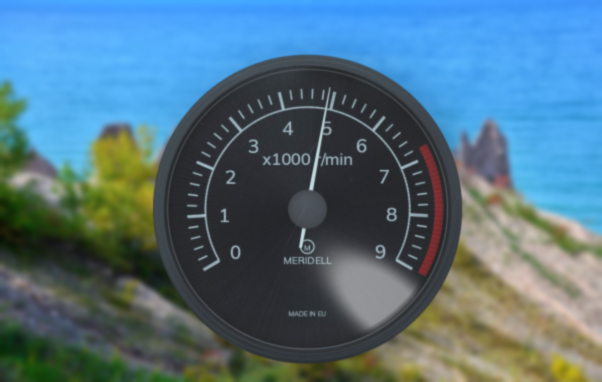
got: 4900 rpm
